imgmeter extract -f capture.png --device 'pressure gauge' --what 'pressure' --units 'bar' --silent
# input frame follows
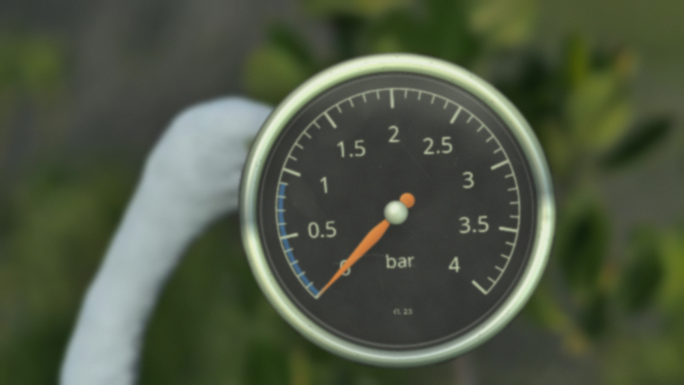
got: 0 bar
